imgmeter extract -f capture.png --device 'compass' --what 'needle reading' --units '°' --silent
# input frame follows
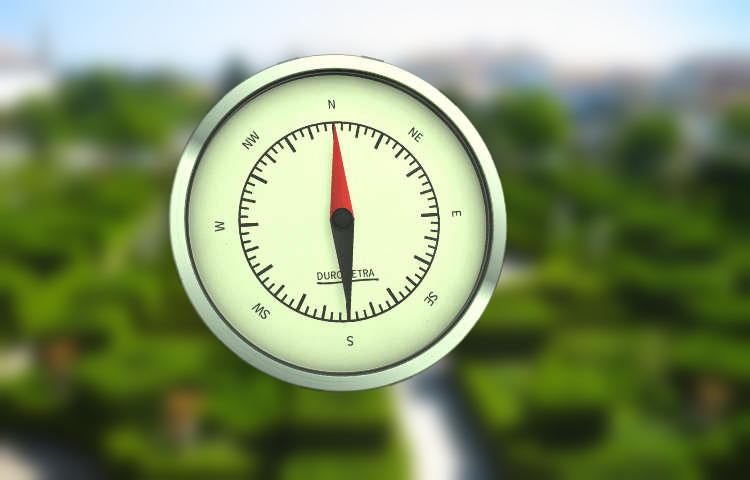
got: 0 °
